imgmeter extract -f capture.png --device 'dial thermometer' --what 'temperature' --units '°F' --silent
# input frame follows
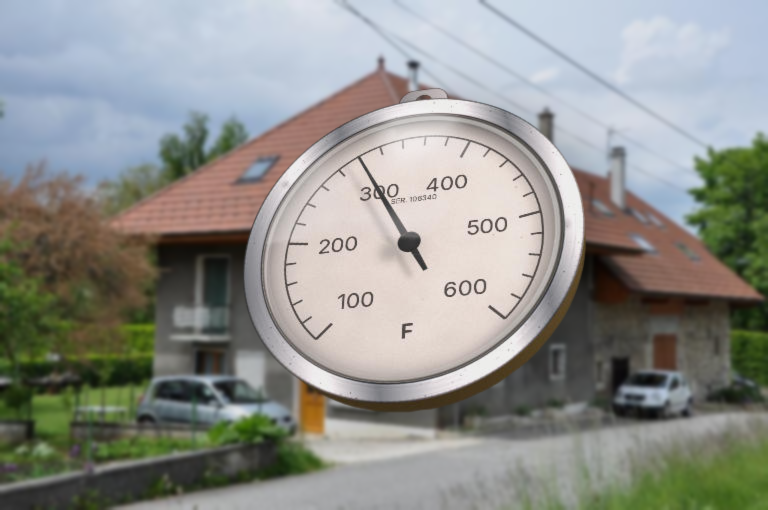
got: 300 °F
